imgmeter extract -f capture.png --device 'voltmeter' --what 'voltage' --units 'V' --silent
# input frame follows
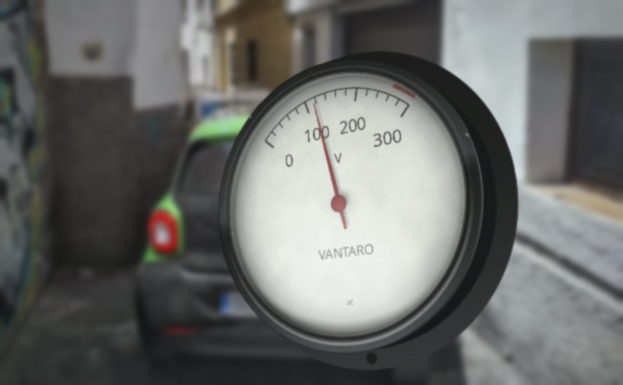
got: 120 V
